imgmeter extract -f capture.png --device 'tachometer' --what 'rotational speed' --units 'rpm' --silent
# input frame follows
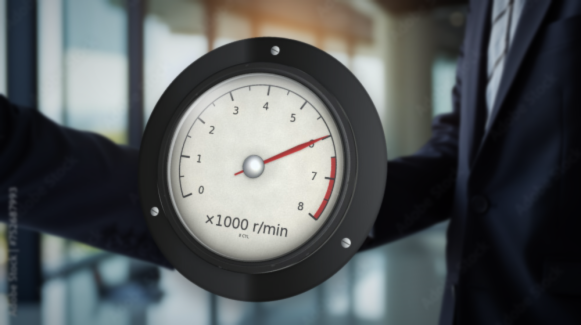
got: 6000 rpm
